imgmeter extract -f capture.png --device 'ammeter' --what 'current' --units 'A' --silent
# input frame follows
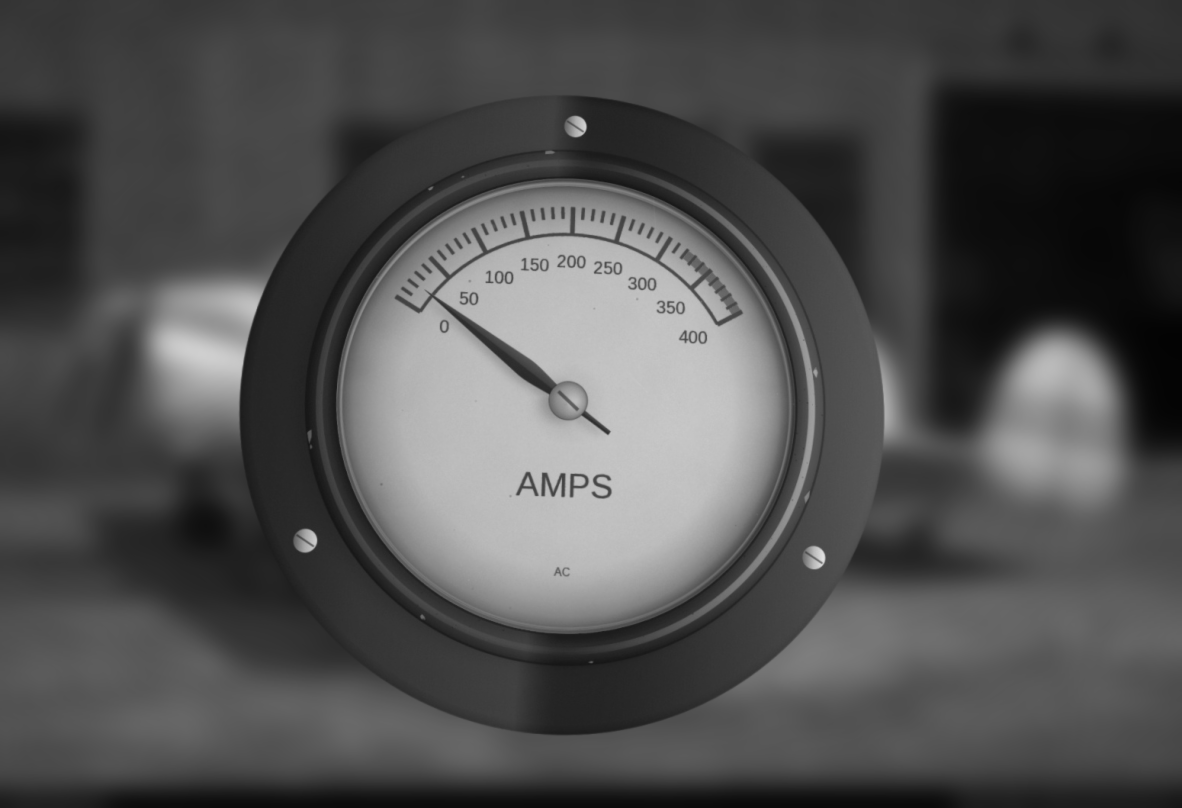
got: 20 A
